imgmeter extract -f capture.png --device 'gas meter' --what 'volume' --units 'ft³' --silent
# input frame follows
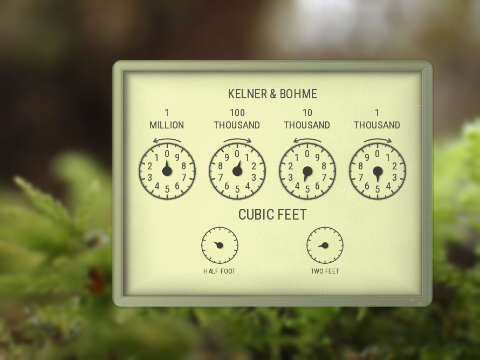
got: 4500 ft³
